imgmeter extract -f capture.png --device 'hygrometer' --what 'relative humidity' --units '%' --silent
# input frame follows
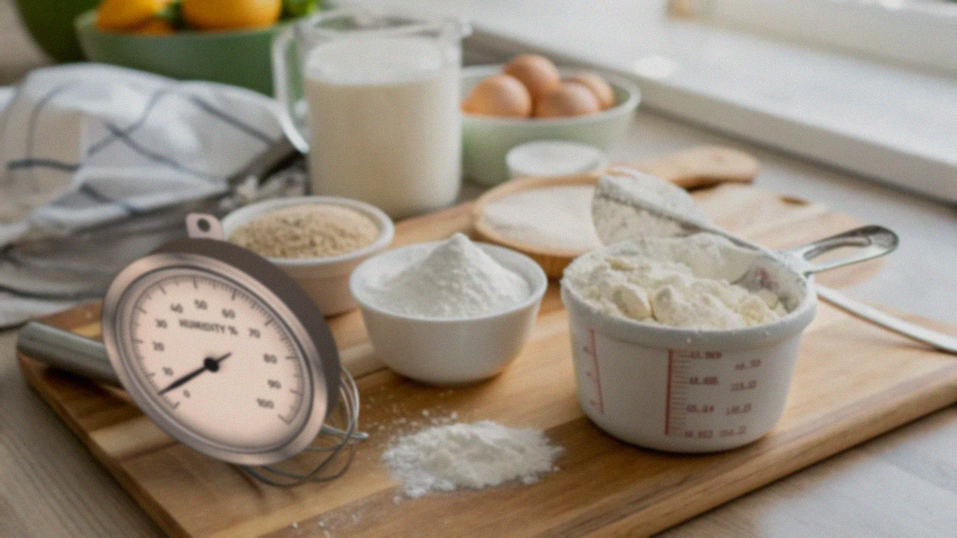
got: 5 %
